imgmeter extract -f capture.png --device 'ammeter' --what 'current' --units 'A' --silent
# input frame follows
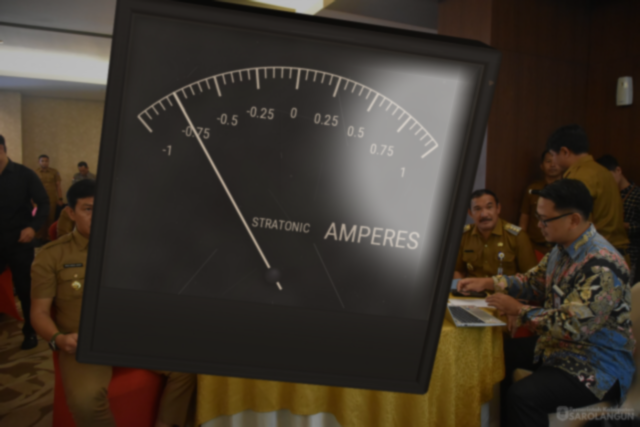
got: -0.75 A
